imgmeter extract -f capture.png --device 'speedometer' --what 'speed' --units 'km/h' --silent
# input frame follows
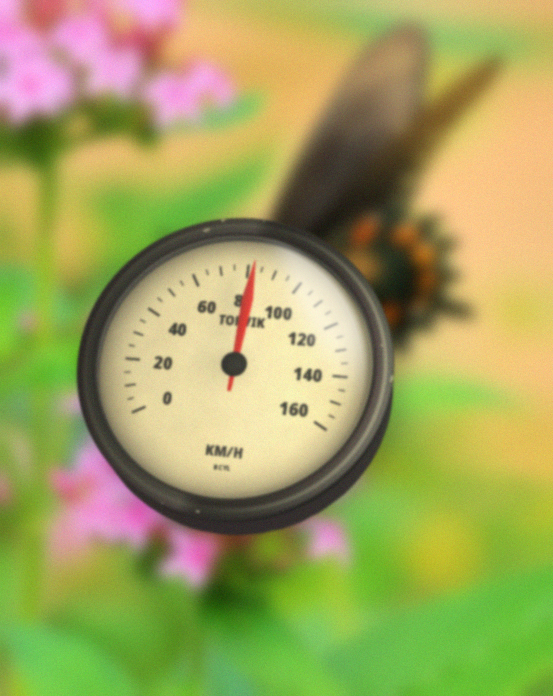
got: 82.5 km/h
